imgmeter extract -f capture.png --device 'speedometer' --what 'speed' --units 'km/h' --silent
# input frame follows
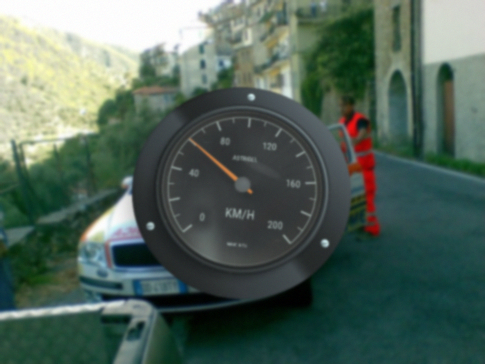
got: 60 km/h
